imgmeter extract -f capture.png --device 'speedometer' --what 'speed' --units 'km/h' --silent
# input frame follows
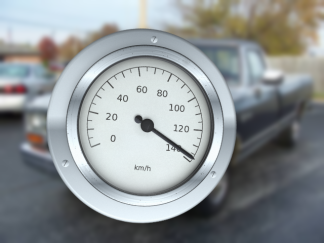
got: 137.5 km/h
